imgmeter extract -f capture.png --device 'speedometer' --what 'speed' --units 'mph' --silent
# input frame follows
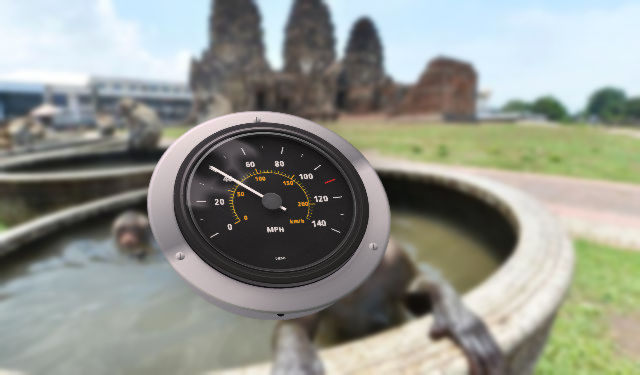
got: 40 mph
